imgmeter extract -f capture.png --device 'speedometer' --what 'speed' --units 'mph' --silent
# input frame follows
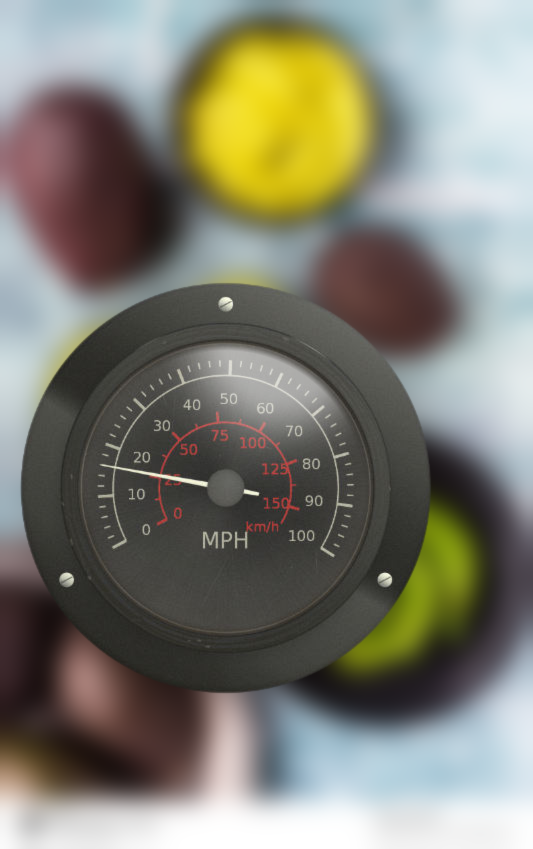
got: 16 mph
